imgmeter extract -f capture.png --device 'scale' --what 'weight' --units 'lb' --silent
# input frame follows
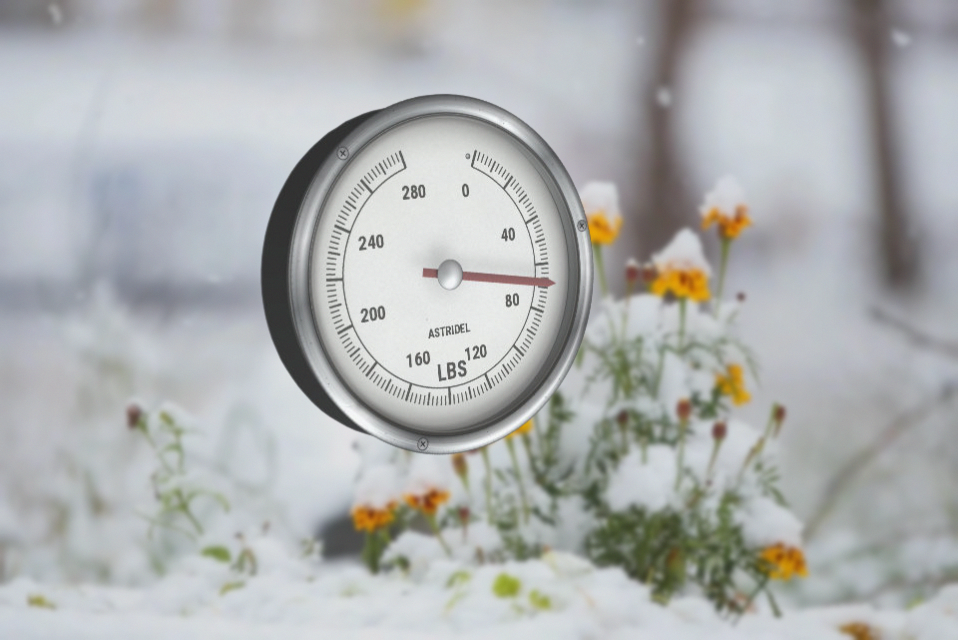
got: 68 lb
